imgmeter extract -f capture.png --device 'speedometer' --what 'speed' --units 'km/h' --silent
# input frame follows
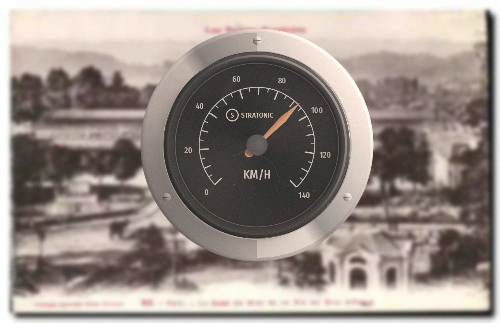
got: 92.5 km/h
